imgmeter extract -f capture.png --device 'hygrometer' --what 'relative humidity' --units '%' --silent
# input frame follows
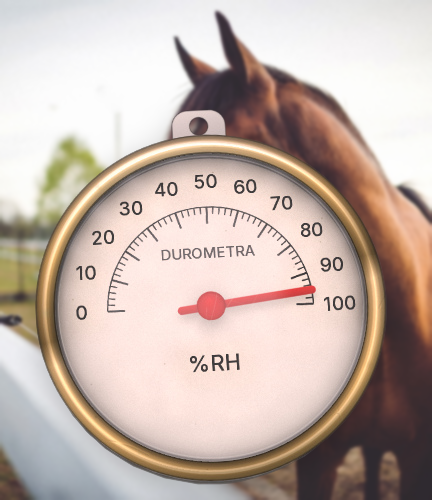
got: 96 %
